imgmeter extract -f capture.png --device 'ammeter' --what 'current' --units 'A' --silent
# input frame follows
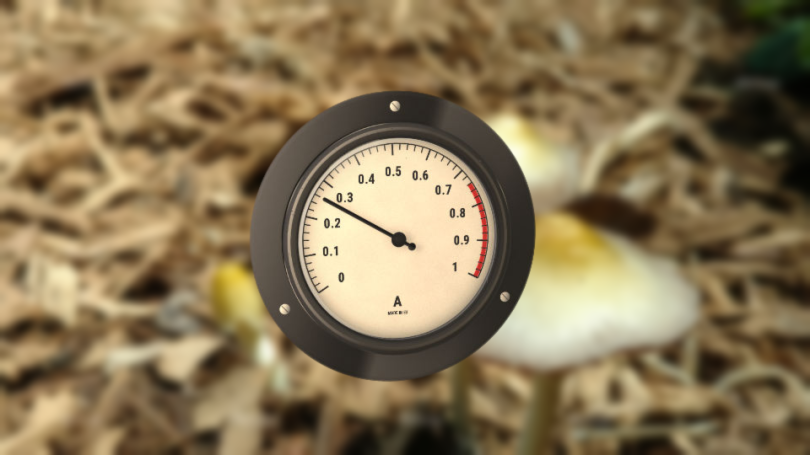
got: 0.26 A
